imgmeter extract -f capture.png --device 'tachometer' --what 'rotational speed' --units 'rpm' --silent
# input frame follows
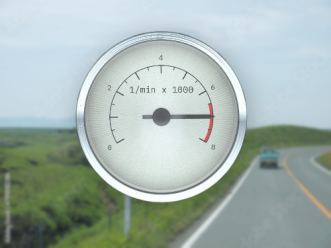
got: 7000 rpm
